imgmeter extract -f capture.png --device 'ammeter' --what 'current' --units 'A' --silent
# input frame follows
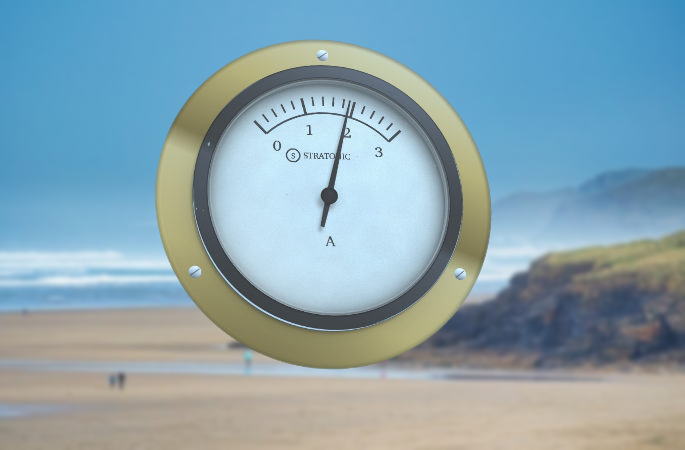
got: 1.9 A
